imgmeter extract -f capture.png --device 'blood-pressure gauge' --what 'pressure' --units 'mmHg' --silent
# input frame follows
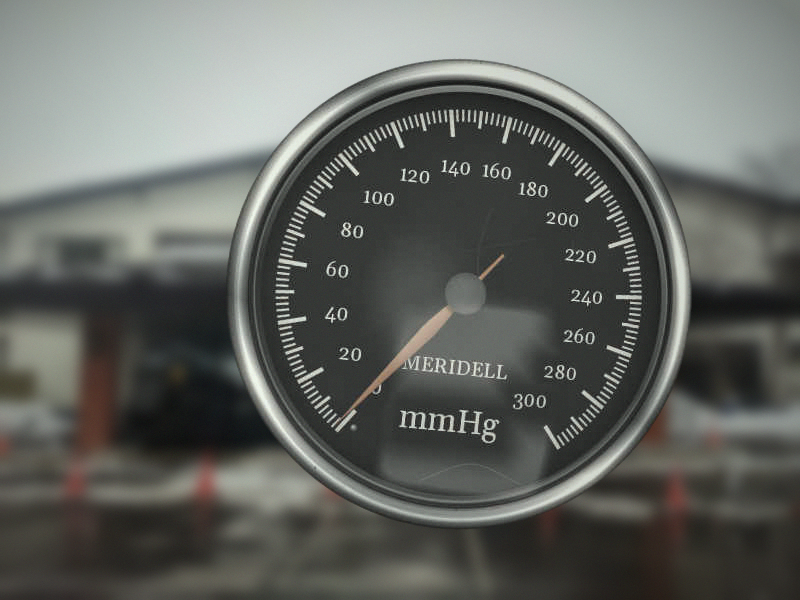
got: 2 mmHg
